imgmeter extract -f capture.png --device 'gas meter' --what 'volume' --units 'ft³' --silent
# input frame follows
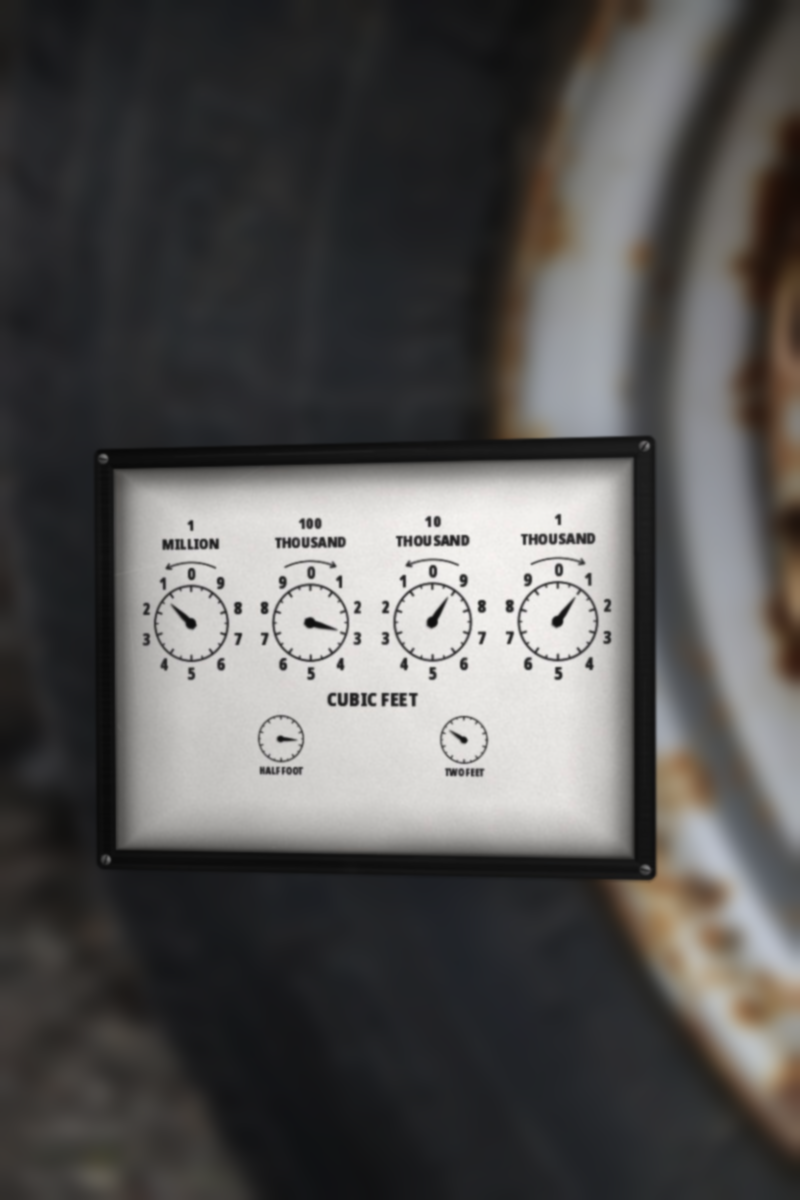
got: 129100 ft³
